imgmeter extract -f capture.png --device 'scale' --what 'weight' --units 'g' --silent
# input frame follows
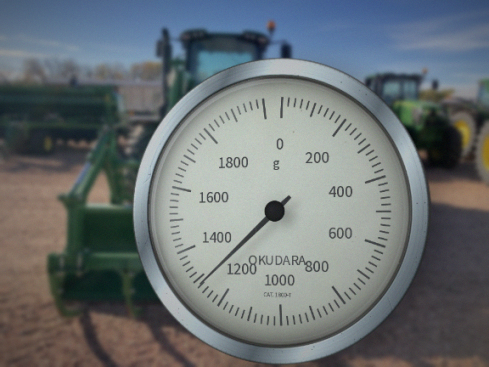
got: 1280 g
